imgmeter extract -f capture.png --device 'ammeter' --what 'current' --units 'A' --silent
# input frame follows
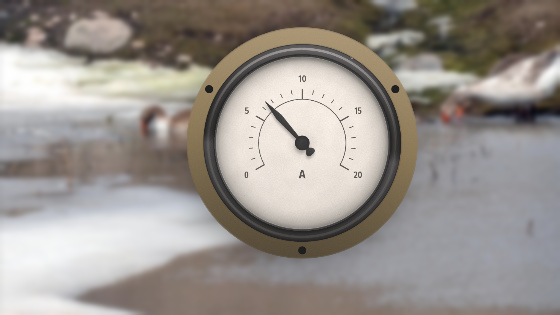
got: 6.5 A
